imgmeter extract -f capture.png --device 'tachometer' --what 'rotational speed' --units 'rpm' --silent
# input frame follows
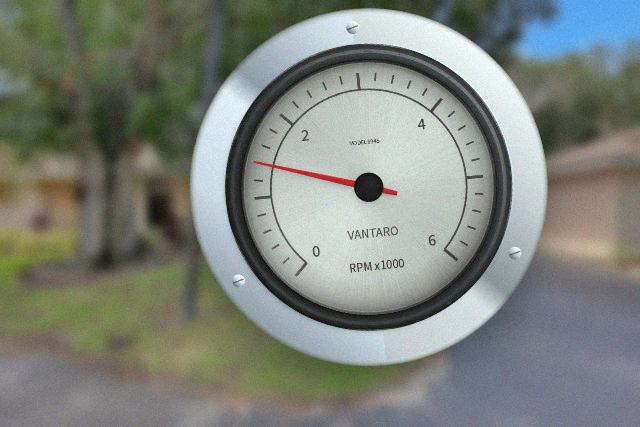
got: 1400 rpm
